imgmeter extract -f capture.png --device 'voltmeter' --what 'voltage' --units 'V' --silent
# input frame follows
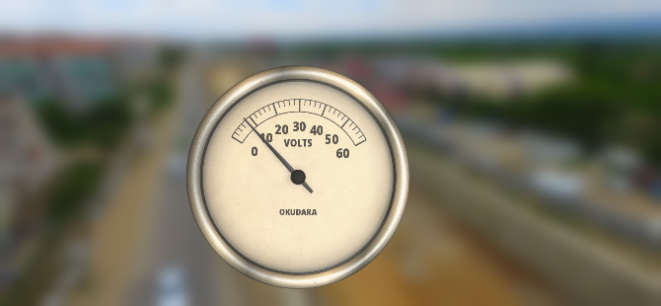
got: 8 V
